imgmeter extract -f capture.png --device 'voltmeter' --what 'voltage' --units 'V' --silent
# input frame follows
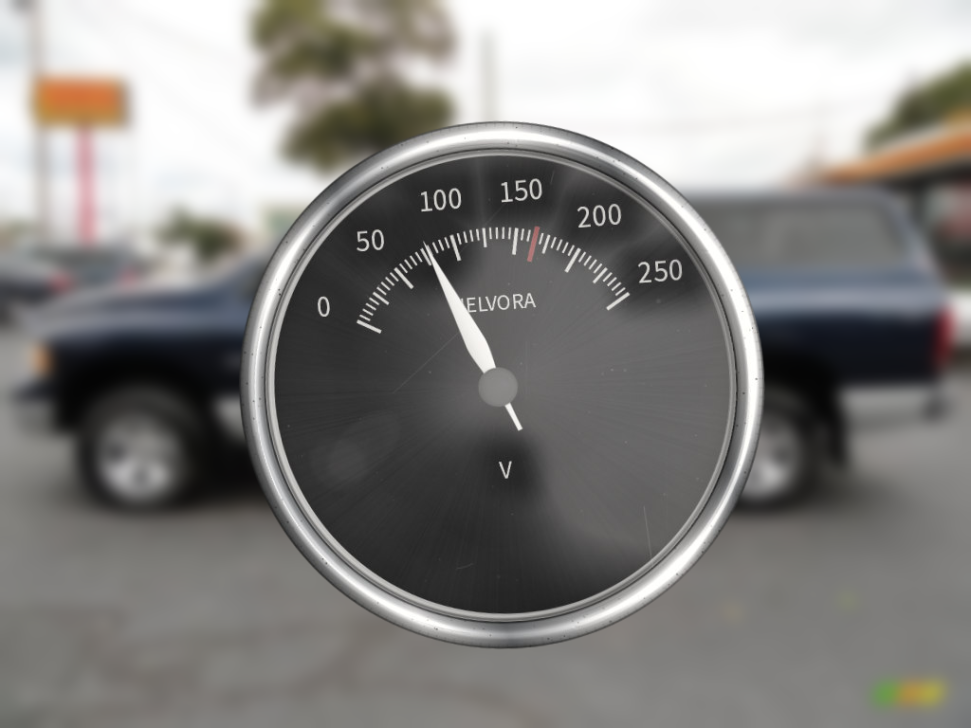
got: 80 V
